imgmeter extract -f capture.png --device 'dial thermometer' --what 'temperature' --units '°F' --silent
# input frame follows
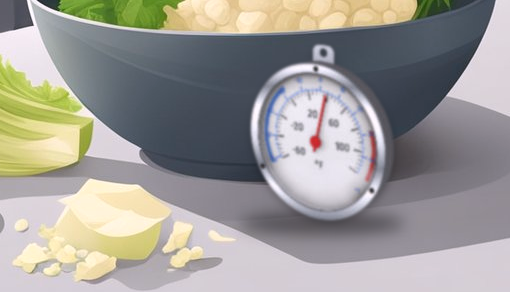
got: 40 °F
